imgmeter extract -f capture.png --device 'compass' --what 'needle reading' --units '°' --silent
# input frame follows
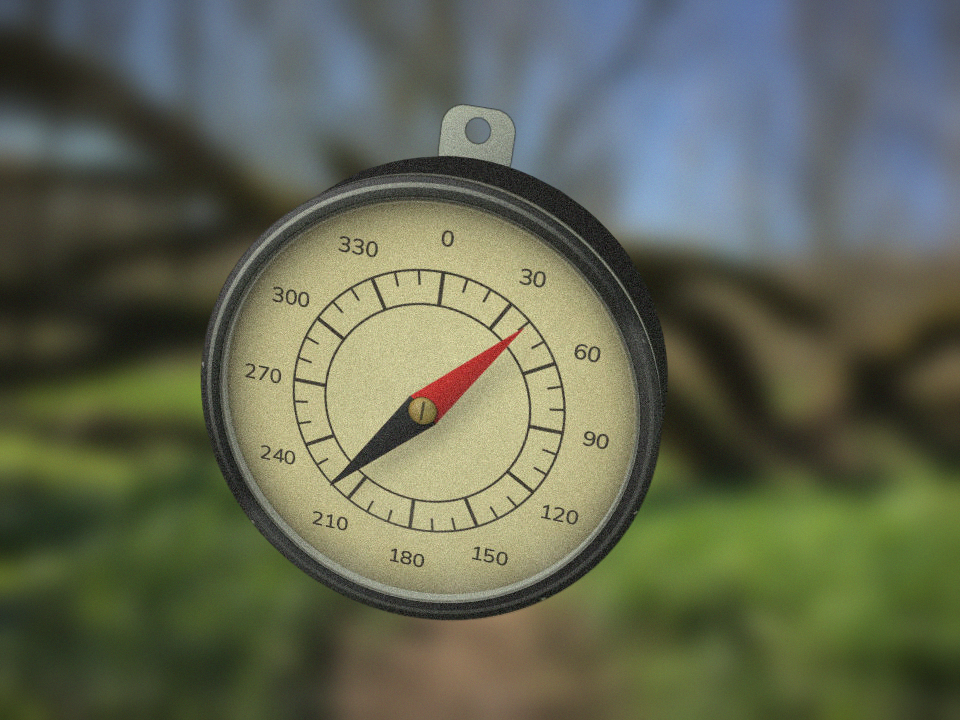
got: 40 °
